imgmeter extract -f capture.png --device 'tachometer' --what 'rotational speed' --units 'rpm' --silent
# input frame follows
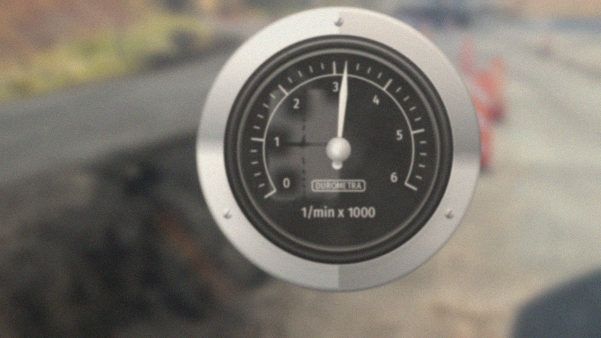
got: 3200 rpm
